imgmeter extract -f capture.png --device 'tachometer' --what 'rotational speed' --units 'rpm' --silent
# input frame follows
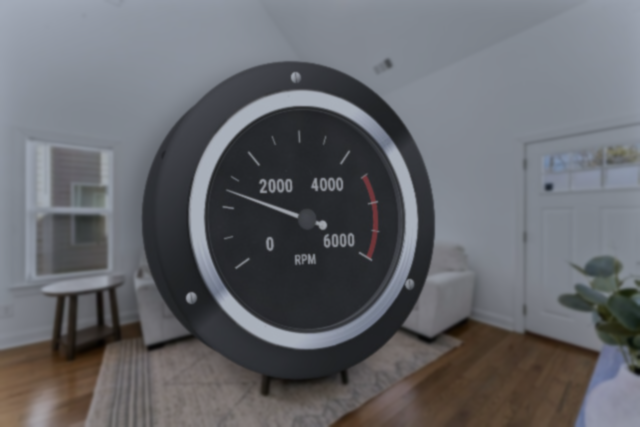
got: 1250 rpm
